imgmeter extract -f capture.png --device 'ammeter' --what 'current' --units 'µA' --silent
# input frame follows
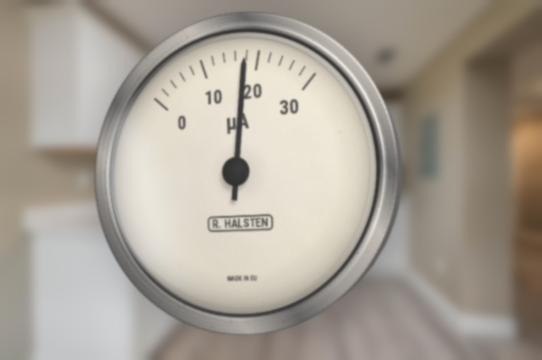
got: 18 µA
